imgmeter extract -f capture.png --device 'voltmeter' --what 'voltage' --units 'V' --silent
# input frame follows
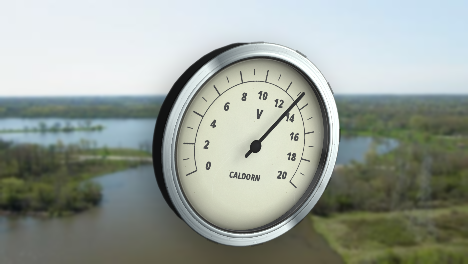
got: 13 V
